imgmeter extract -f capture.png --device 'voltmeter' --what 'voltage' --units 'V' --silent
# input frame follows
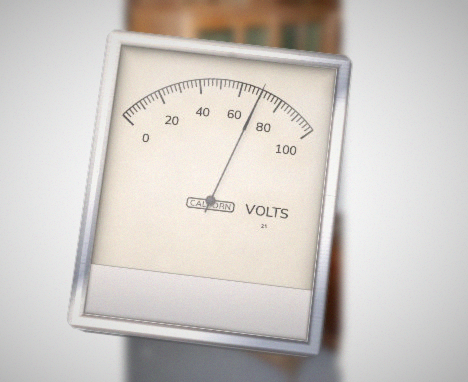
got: 70 V
